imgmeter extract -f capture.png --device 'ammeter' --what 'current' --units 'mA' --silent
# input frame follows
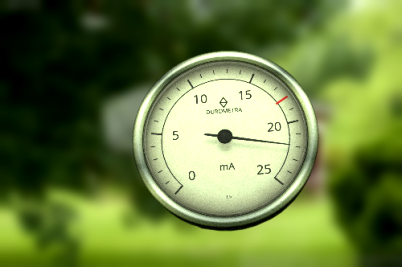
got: 22 mA
